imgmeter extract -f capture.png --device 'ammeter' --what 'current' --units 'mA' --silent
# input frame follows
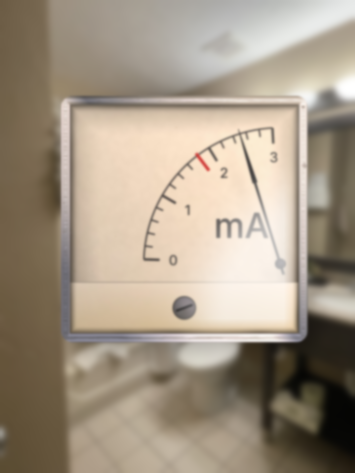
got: 2.5 mA
